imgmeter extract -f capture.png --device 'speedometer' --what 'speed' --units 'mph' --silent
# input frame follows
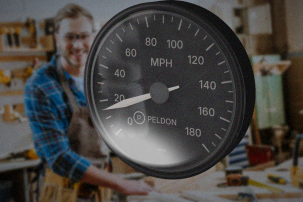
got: 15 mph
